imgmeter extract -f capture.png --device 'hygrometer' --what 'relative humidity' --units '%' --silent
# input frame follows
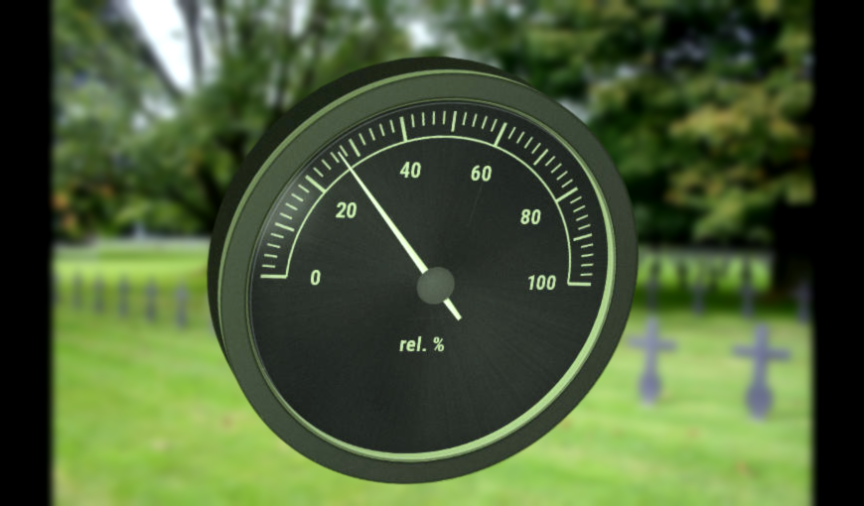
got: 27 %
